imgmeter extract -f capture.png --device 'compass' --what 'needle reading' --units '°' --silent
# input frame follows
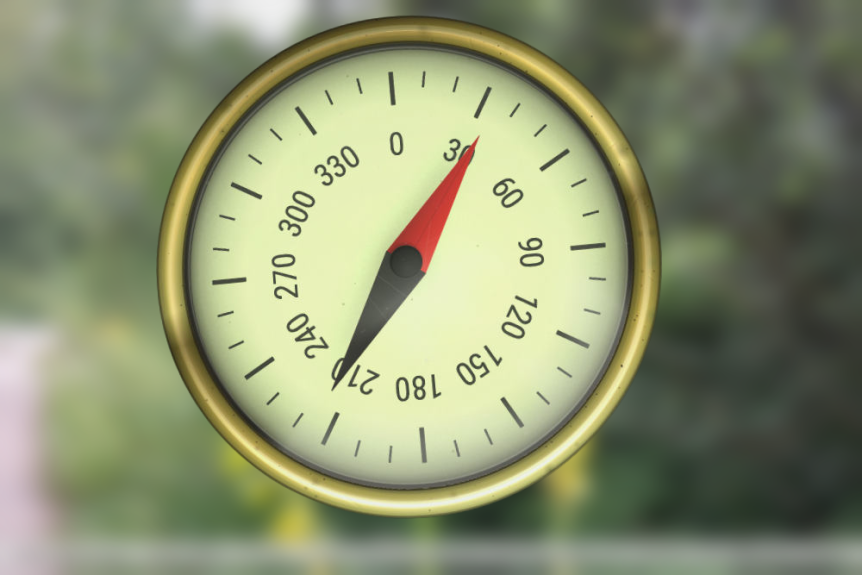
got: 35 °
